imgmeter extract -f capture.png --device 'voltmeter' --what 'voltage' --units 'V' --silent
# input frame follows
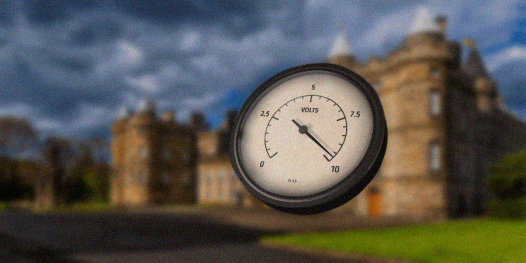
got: 9.75 V
